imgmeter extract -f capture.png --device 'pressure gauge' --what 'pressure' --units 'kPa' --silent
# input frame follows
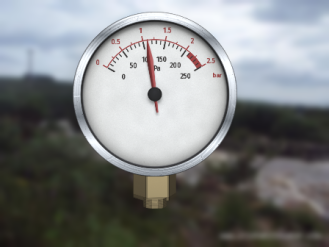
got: 110 kPa
